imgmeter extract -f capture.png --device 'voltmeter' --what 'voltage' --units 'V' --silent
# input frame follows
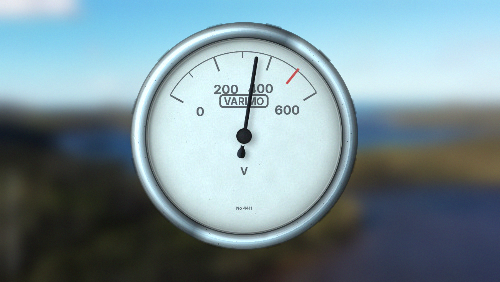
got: 350 V
